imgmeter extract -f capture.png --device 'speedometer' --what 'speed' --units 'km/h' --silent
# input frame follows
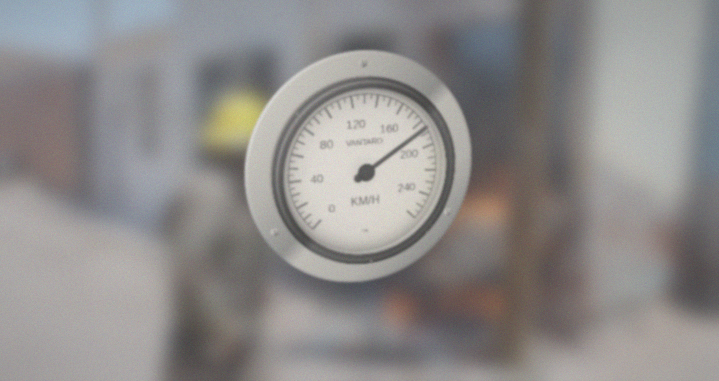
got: 185 km/h
